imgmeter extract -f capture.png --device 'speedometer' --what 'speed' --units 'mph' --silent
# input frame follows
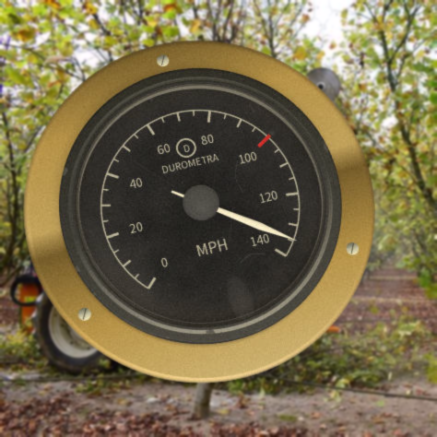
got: 135 mph
